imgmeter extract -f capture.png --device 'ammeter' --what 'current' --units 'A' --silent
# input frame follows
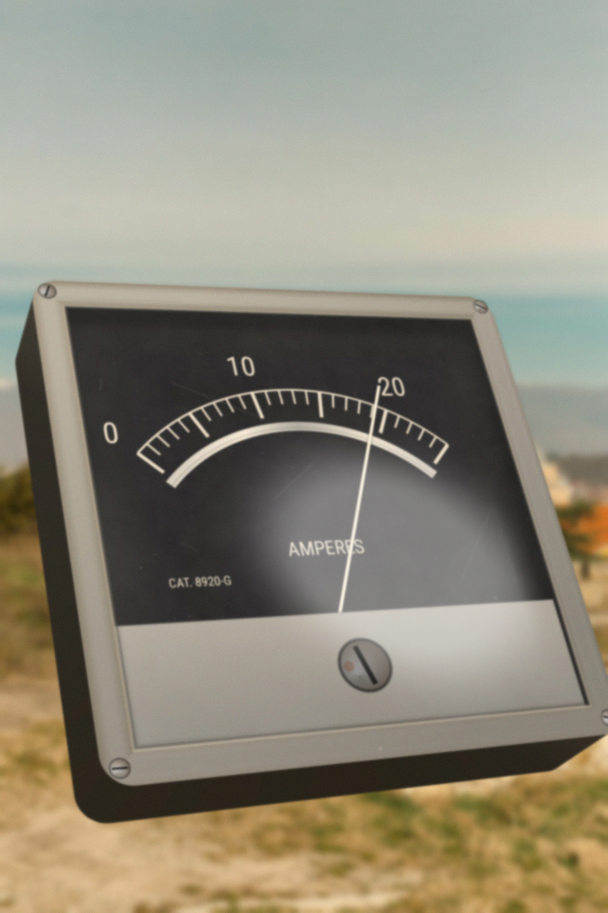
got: 19 A
